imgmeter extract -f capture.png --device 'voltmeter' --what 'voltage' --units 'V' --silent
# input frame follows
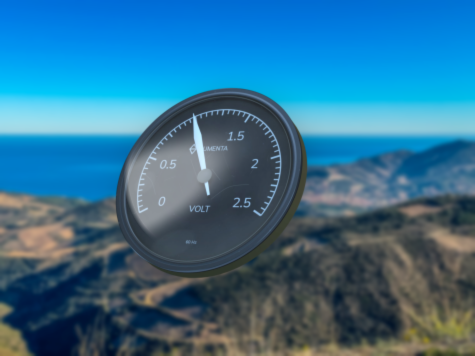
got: 1 V
